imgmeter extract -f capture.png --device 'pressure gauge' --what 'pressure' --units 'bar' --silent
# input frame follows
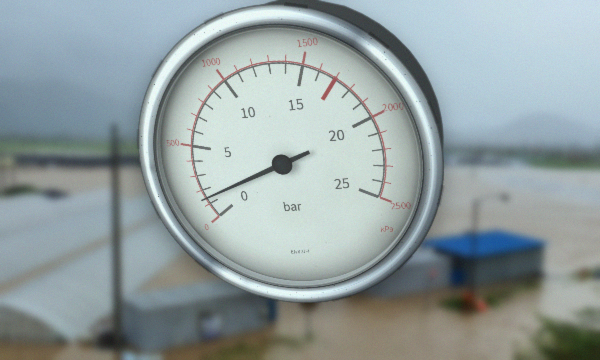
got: 1.5 bar
